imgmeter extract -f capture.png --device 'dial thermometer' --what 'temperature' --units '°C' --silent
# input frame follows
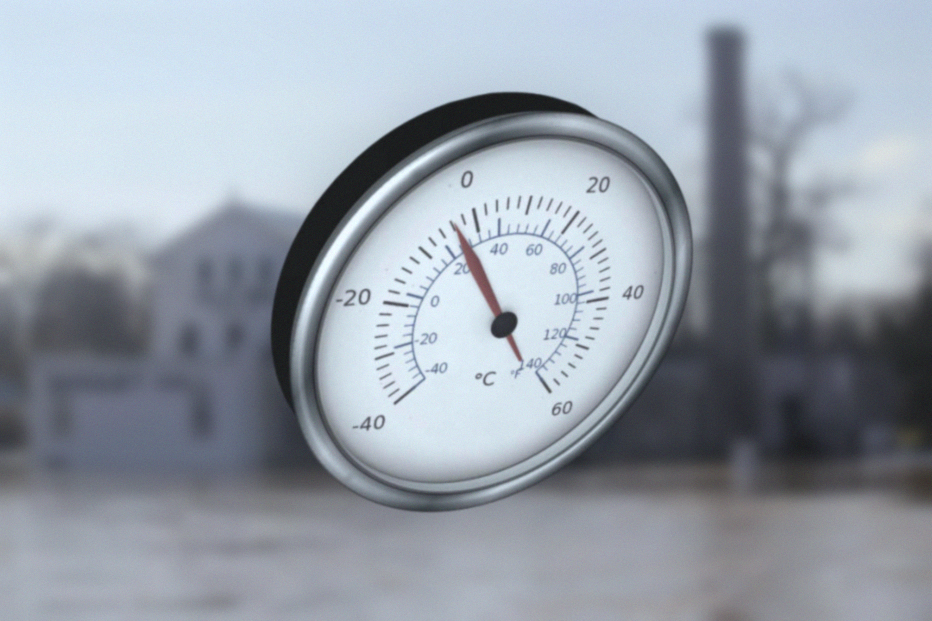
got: -4 °C
